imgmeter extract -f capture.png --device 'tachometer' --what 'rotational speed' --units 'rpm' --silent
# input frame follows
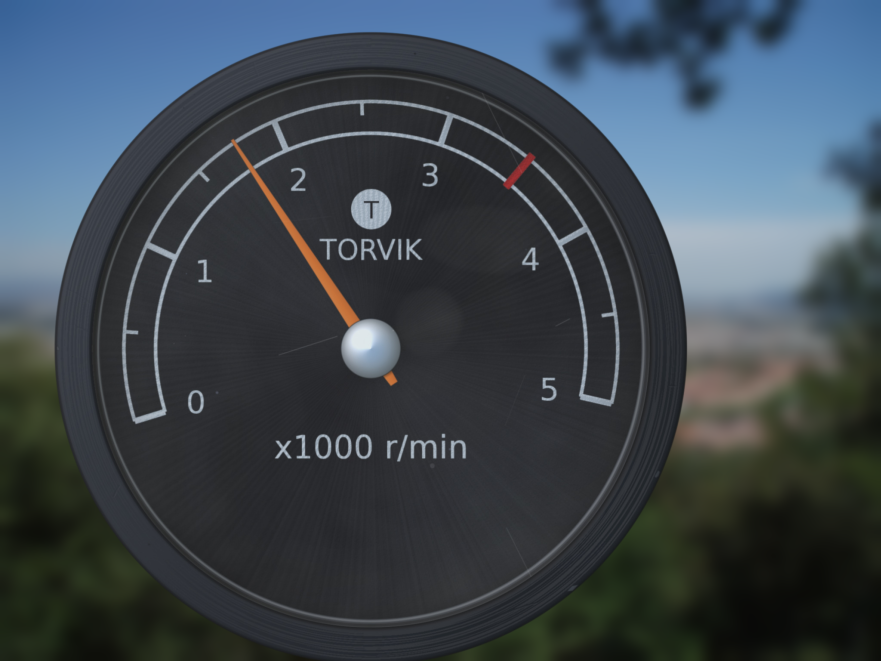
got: 1750 rpm
